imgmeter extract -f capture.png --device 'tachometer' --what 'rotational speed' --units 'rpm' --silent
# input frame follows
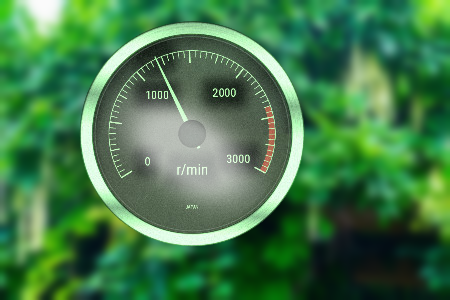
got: 1200 rpm
